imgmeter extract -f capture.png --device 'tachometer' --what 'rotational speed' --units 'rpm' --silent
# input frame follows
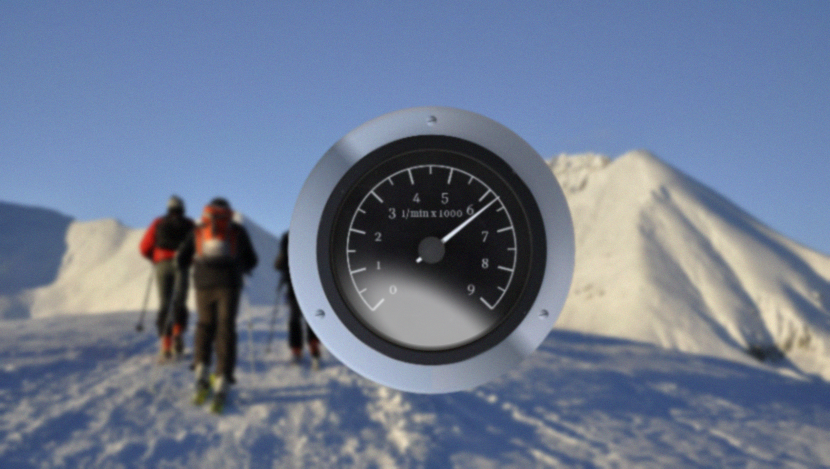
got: 6250 rpm
